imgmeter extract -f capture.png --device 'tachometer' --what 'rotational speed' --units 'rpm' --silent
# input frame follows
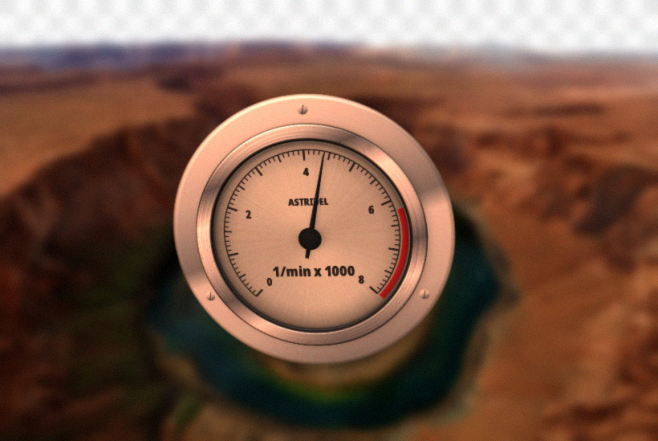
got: 4400 rpm
